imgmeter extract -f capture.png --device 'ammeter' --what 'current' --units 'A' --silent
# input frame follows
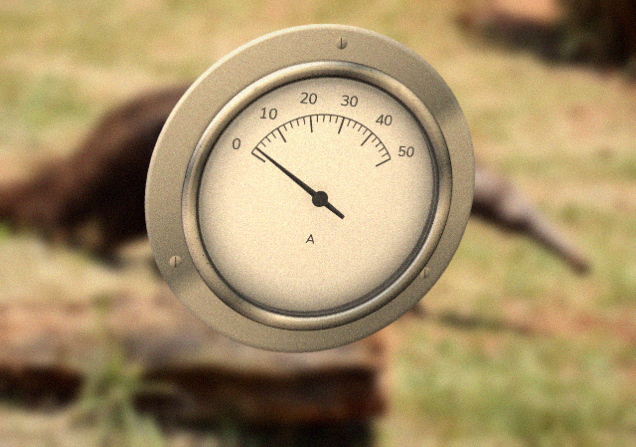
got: 2 A
